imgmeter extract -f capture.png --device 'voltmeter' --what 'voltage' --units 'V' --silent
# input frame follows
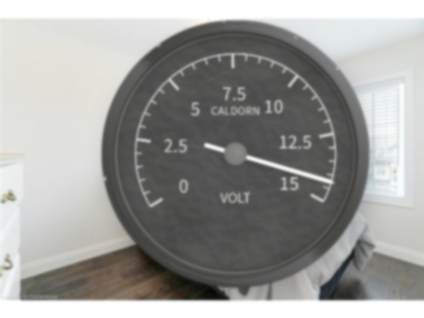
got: 14.25 V
